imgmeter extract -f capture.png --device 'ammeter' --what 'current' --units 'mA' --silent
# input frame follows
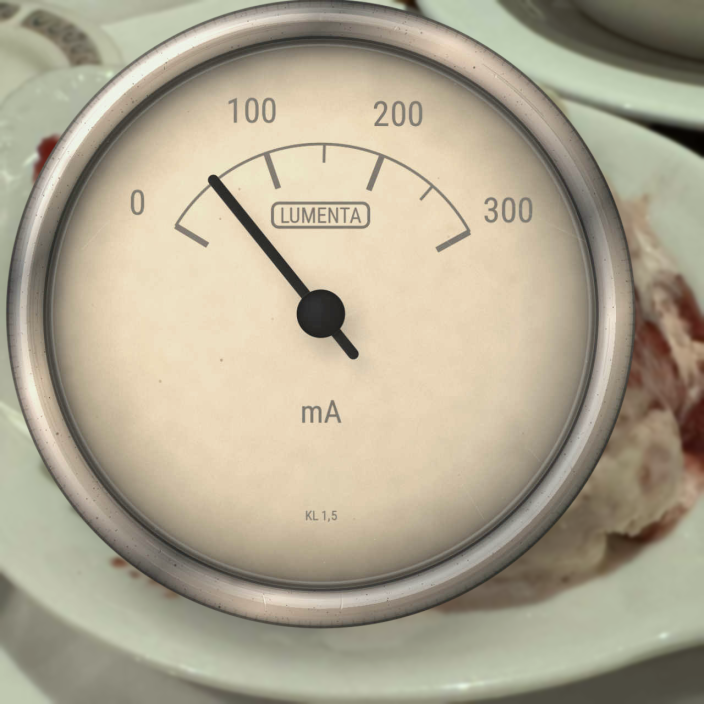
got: 50 mA
